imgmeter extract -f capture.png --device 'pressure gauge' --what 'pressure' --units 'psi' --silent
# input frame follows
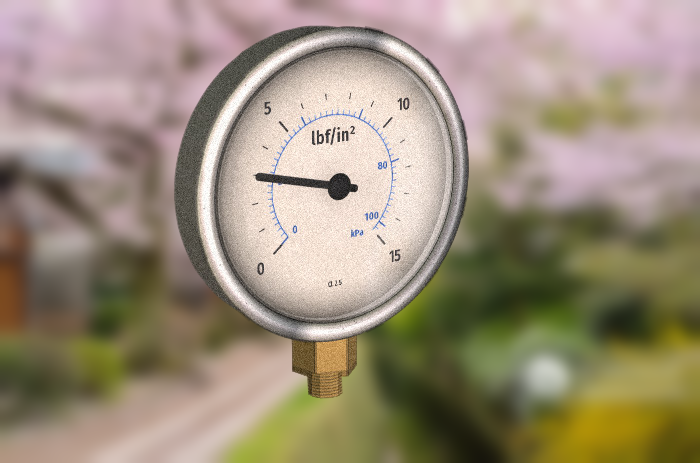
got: 3 psi
